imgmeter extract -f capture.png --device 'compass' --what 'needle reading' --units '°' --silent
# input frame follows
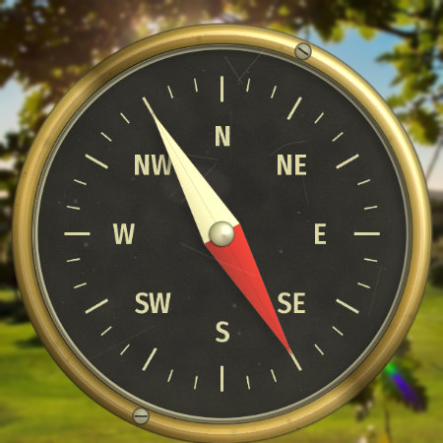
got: 150 °
